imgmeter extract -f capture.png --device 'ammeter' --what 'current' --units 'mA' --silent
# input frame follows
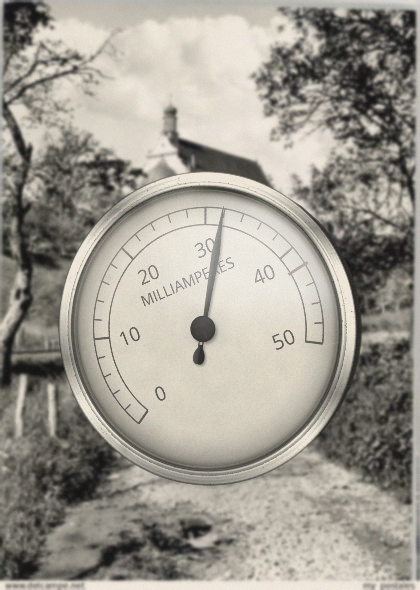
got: 32 mA
